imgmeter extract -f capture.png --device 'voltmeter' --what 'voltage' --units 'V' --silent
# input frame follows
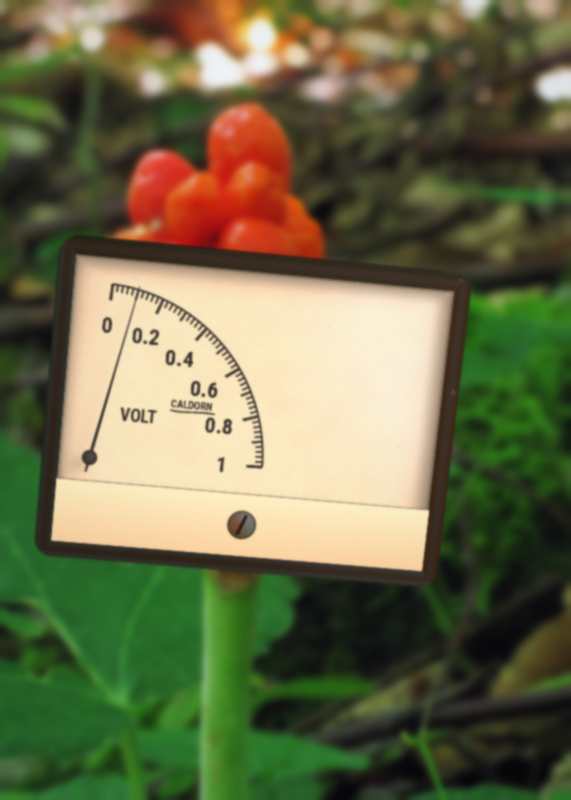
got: 0.1 V
